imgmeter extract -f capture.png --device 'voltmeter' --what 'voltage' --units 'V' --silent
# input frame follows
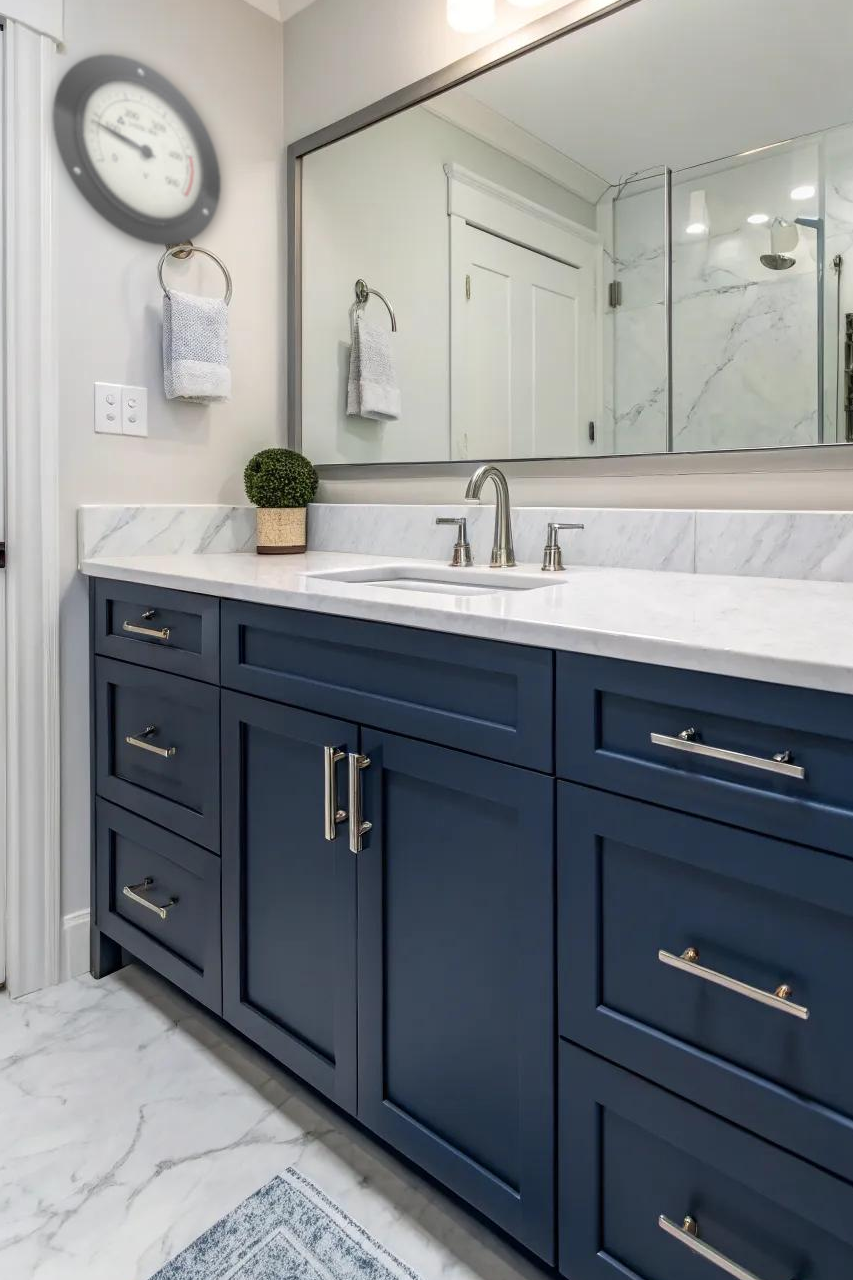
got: 80 V
